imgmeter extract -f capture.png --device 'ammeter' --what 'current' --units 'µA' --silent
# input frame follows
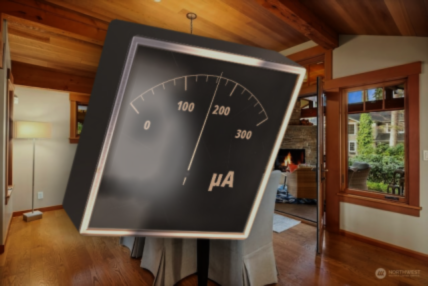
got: 160 µA
